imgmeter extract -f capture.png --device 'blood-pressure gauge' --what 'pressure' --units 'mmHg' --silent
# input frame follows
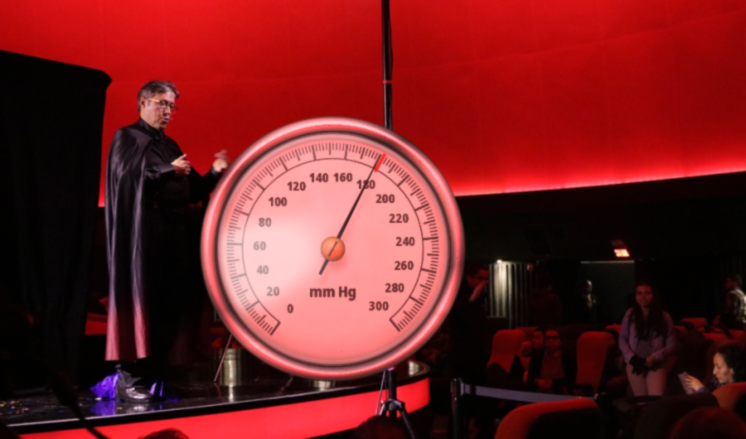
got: 180 mmHg
